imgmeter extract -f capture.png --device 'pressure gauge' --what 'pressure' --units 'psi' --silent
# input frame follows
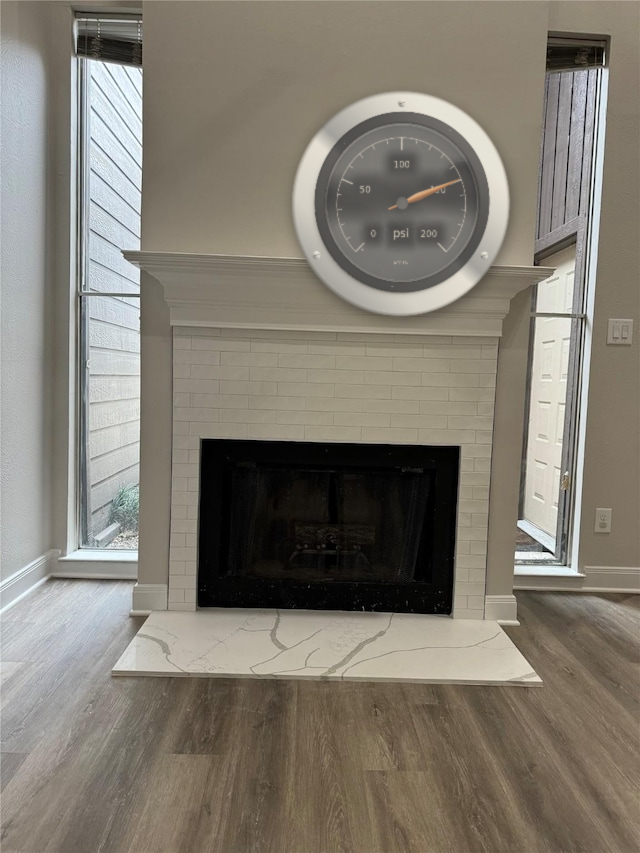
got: 150 psi
